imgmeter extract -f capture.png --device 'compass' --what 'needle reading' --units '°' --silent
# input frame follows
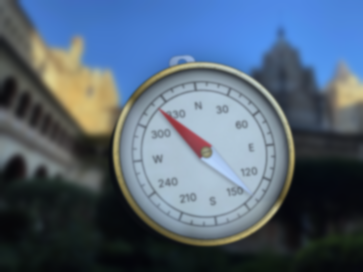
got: 320 °
